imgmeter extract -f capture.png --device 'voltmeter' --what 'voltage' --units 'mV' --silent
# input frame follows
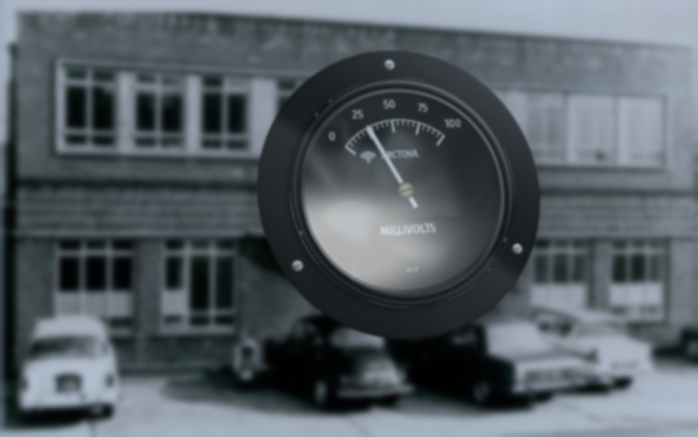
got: 25 mV
